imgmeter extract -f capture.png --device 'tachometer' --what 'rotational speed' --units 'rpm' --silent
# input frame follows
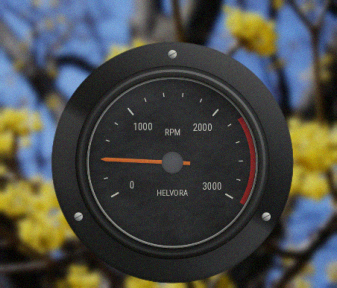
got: 400 rpm
